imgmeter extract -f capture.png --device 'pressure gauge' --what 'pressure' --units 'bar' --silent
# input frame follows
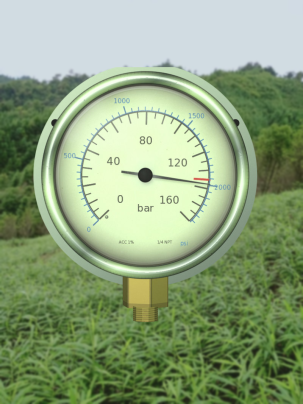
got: 137.5 bar
